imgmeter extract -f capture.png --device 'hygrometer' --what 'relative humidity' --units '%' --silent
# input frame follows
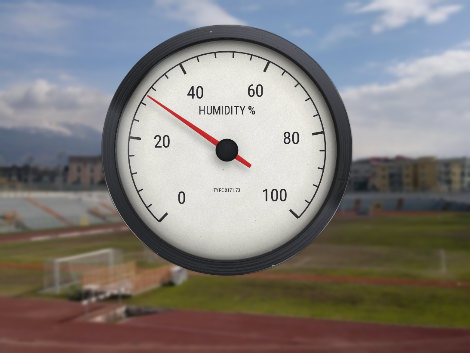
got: 30 %
